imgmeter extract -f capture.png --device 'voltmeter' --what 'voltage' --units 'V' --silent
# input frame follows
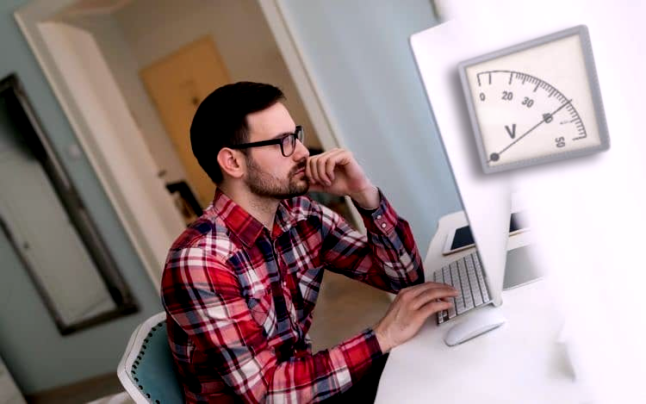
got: 40 V
